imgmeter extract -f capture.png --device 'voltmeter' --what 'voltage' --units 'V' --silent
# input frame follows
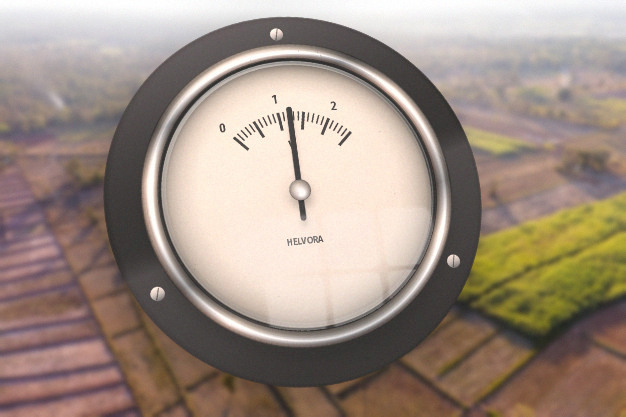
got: 1.2 V
